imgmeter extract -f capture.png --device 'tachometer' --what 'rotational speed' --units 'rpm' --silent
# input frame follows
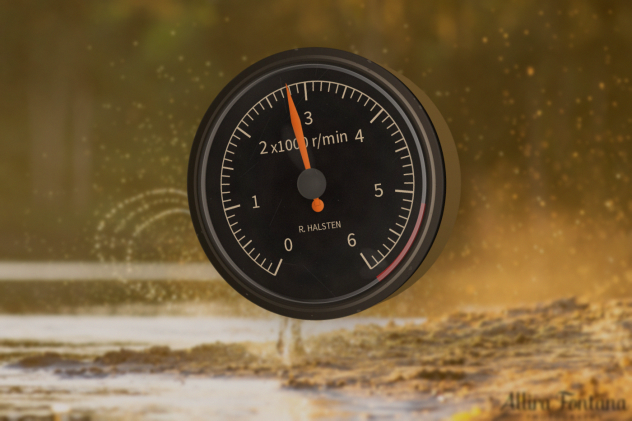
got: 2800 rpm
